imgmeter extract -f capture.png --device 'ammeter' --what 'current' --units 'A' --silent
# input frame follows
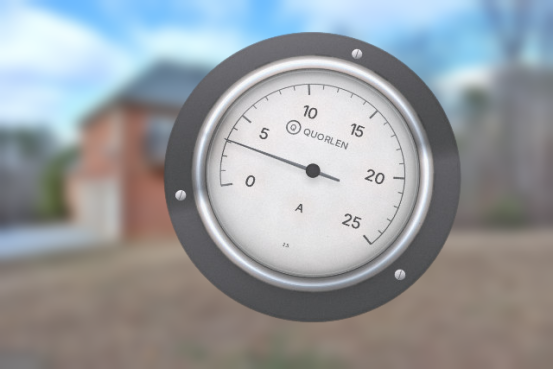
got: 3 A
